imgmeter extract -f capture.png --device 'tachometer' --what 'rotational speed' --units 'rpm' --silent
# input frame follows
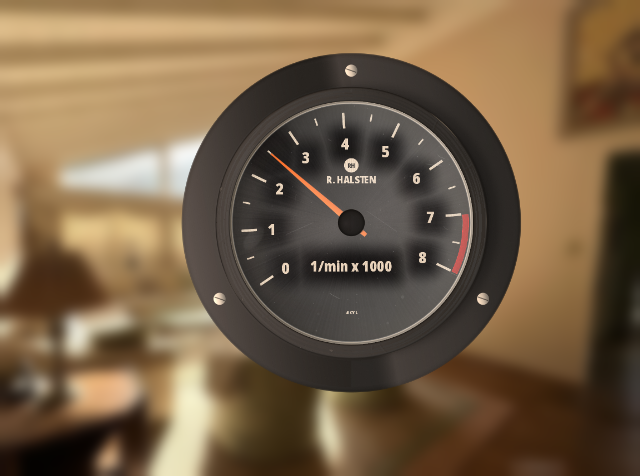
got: 2500 rpm
